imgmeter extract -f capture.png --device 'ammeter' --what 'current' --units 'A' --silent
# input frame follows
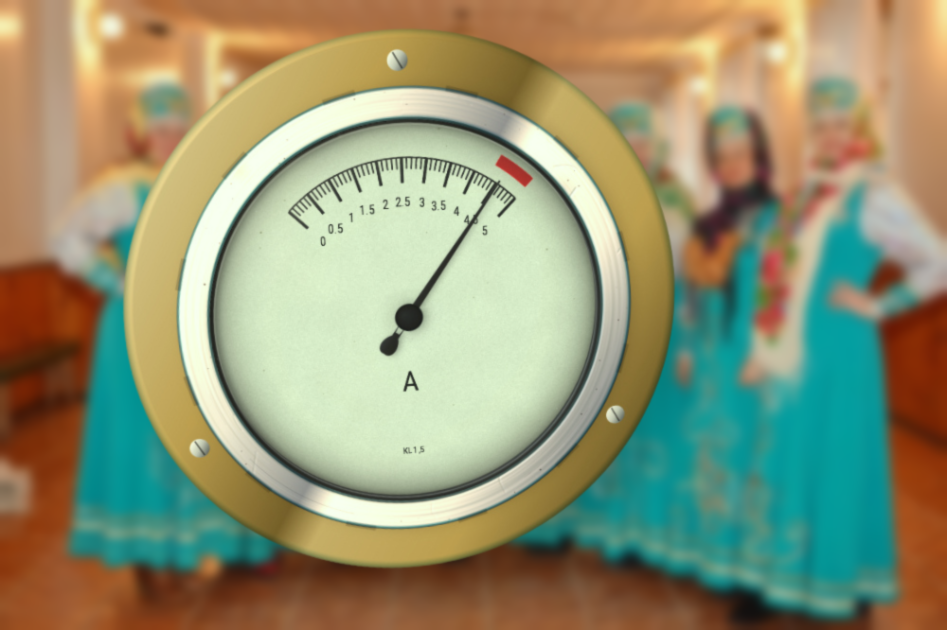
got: 4.5 A
